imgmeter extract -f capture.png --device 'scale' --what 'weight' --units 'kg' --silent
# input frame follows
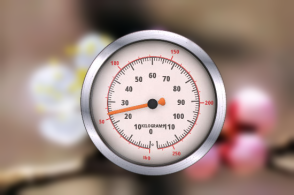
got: 25 kg
